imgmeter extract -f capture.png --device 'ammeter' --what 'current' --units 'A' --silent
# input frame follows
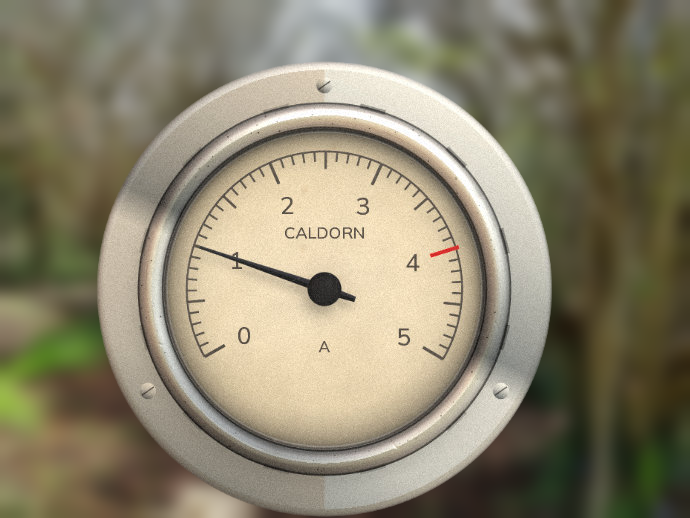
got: 1 A
